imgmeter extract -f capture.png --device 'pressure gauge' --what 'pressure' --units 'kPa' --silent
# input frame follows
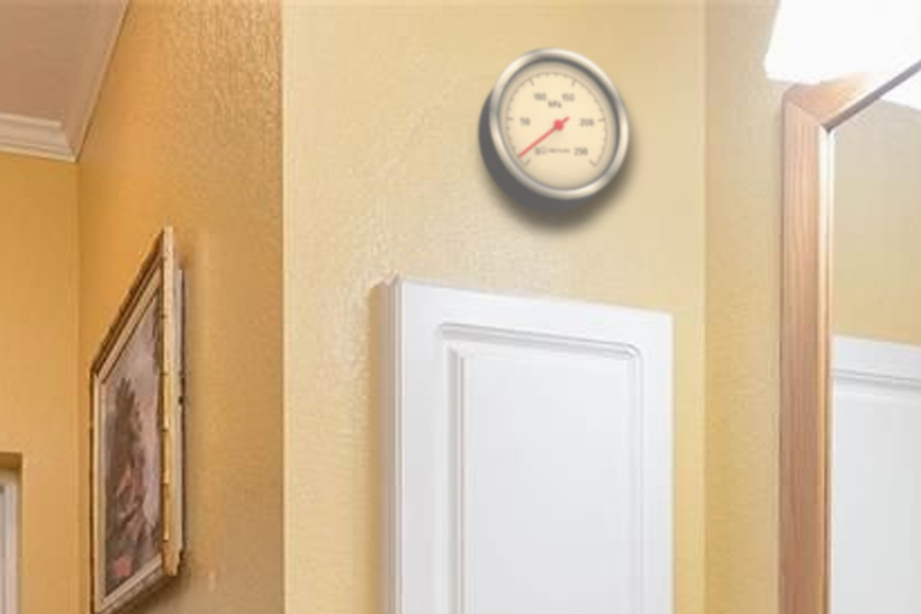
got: 10 kPa
